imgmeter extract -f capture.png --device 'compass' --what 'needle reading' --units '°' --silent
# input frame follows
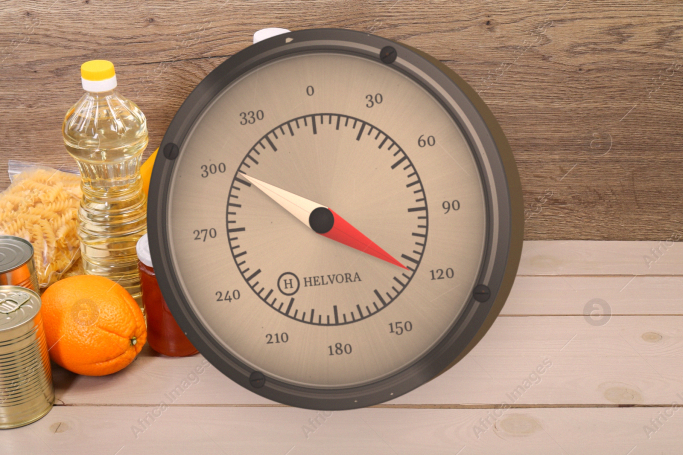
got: 125 °
